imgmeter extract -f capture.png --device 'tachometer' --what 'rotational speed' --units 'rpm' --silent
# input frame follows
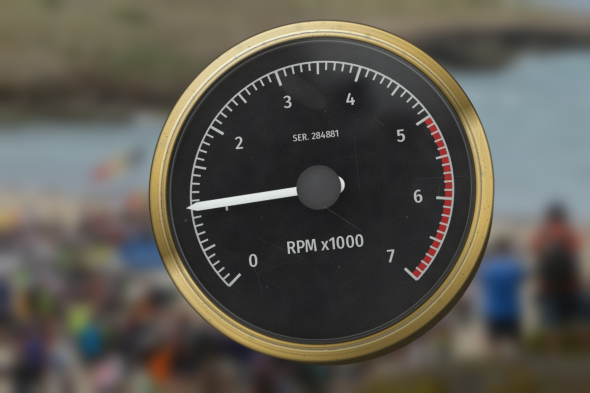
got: 1000 rpm
